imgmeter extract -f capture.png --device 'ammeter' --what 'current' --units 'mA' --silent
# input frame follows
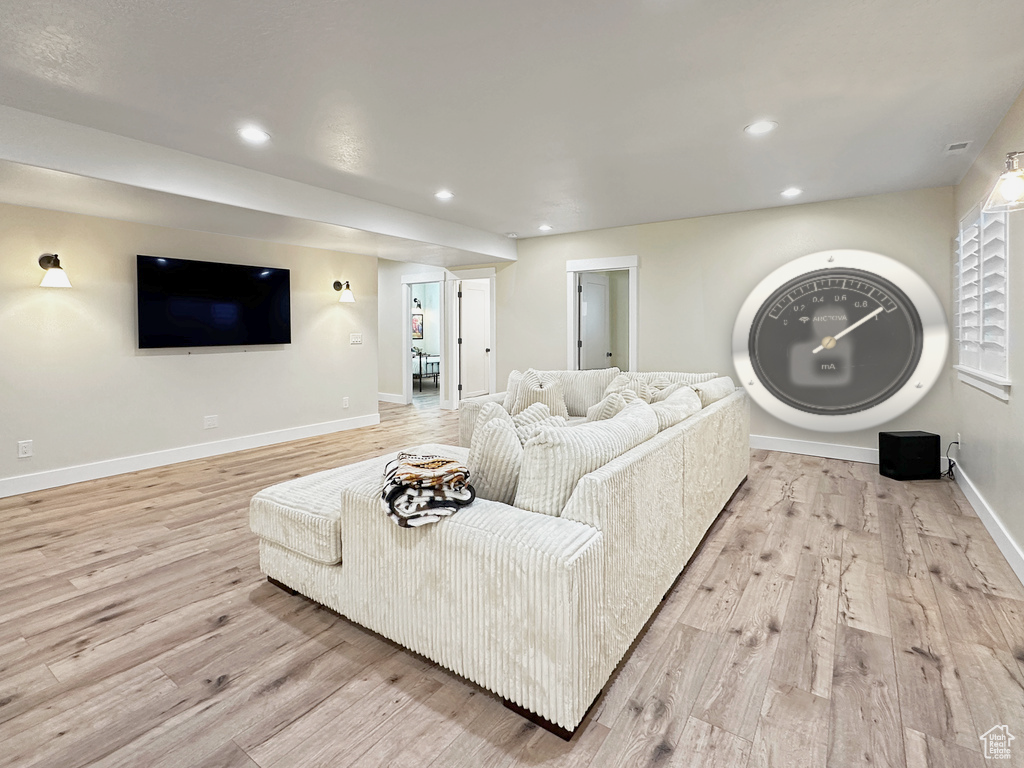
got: 0.95 mA
